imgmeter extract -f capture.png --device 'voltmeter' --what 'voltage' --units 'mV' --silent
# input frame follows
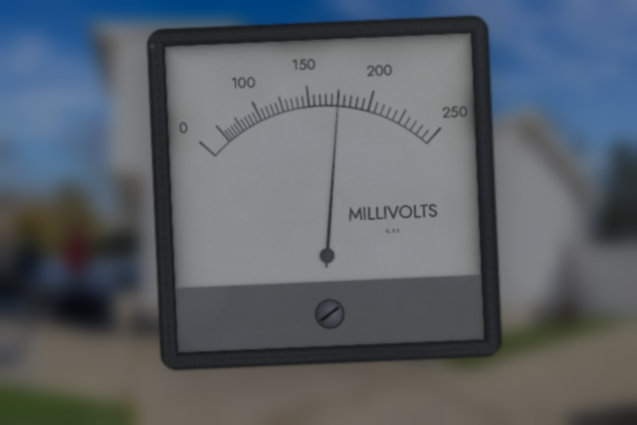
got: 175 mV
